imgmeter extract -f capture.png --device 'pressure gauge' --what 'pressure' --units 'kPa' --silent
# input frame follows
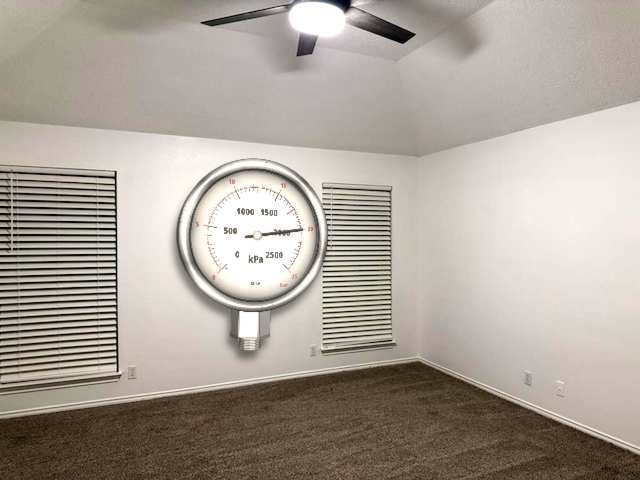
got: 2000 kPa
